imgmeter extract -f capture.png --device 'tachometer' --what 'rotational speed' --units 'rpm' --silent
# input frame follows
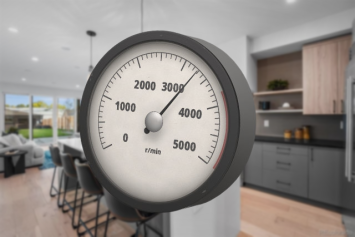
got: 3300 rpm
